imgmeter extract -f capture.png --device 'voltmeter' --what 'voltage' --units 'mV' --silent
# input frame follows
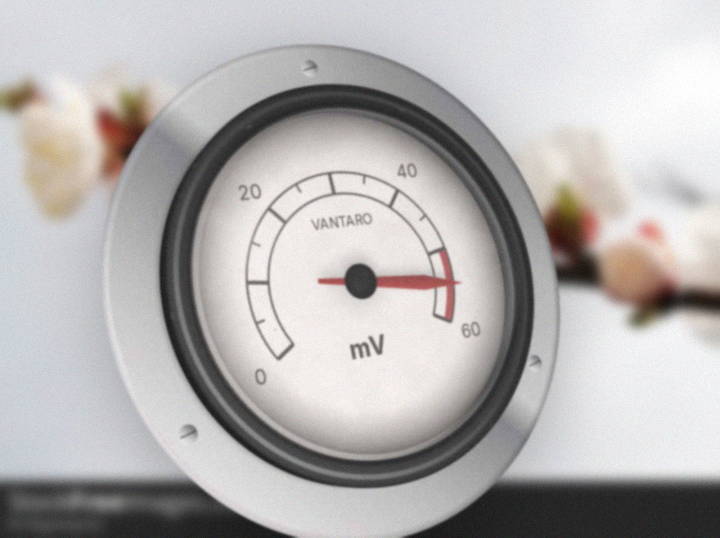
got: 55 mV
